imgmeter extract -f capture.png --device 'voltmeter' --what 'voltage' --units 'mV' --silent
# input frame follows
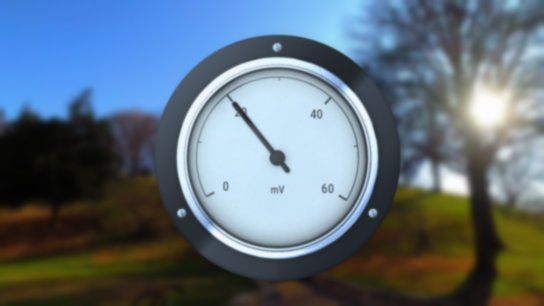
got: 20 mV
